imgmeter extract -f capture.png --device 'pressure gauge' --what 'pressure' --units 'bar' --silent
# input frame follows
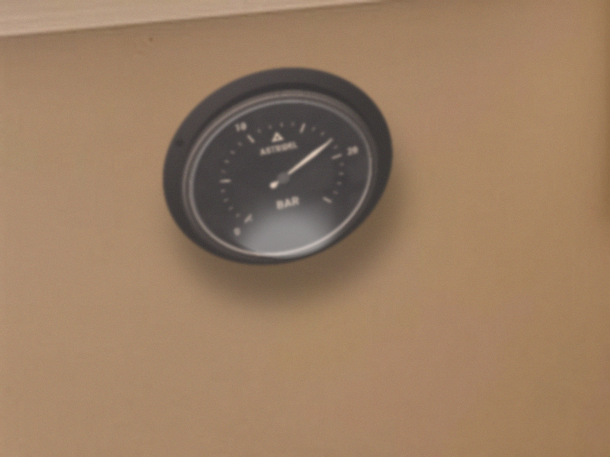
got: 18 bar
